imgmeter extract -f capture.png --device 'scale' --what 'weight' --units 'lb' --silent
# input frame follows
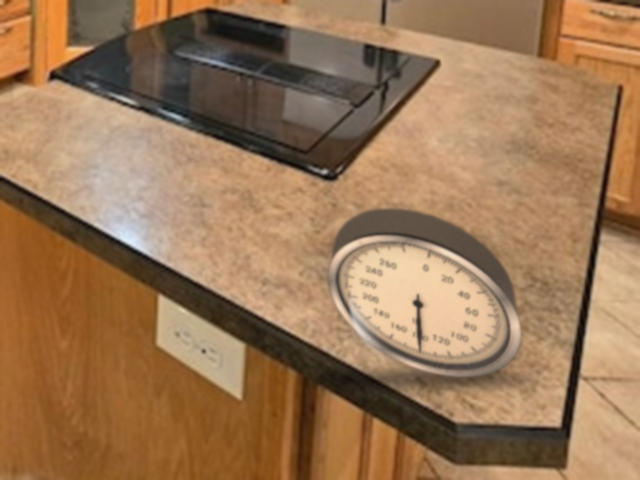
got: 140 lb
